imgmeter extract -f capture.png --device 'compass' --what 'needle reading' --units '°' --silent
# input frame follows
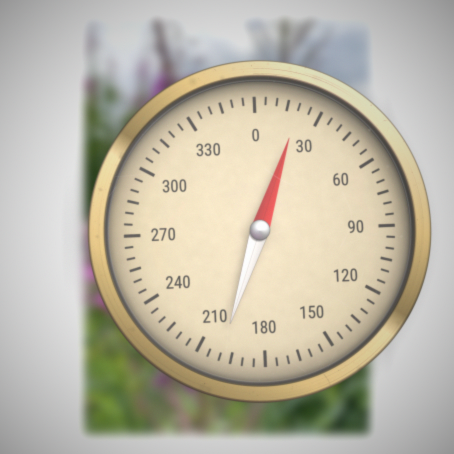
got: 20 °
